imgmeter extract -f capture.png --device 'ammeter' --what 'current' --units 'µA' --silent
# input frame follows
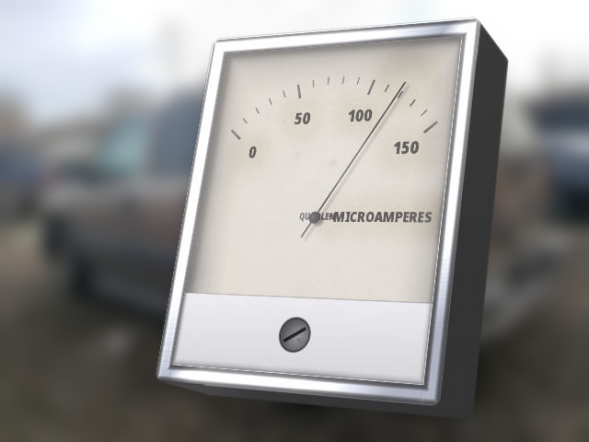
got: 120 µA
